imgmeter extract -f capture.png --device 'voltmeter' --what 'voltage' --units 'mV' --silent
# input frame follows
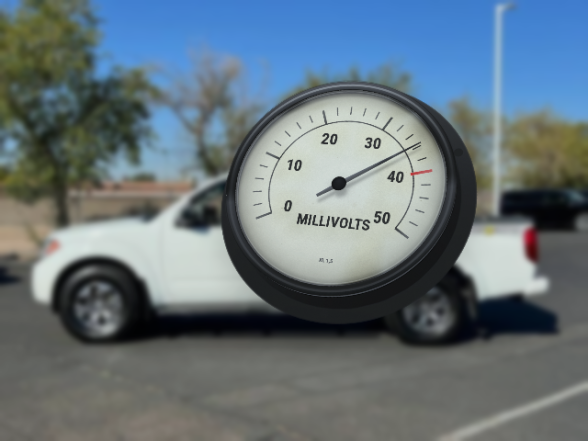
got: 36 mV
